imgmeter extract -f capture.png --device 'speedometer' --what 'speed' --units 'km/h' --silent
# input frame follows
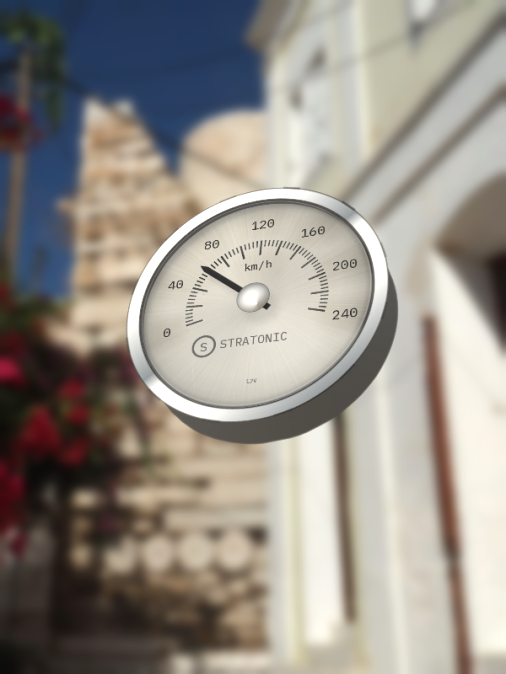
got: 60 km/h
